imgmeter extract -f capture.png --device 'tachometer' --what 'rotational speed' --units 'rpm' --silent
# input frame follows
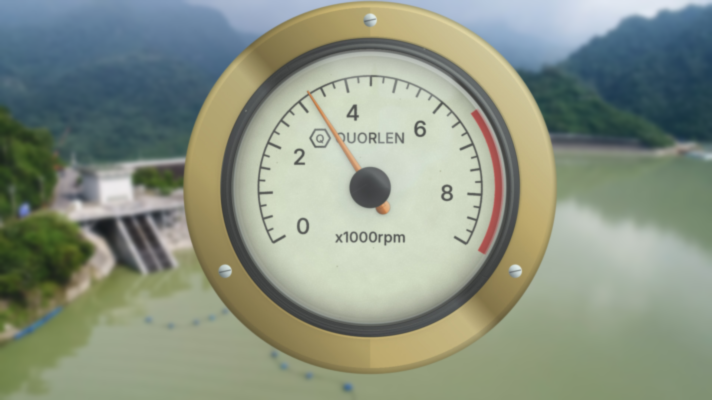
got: 3250 rpm
